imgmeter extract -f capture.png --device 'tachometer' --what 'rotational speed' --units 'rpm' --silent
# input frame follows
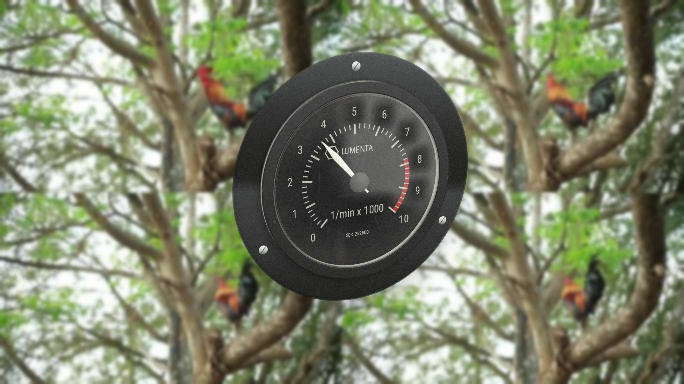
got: 3600 rpm
